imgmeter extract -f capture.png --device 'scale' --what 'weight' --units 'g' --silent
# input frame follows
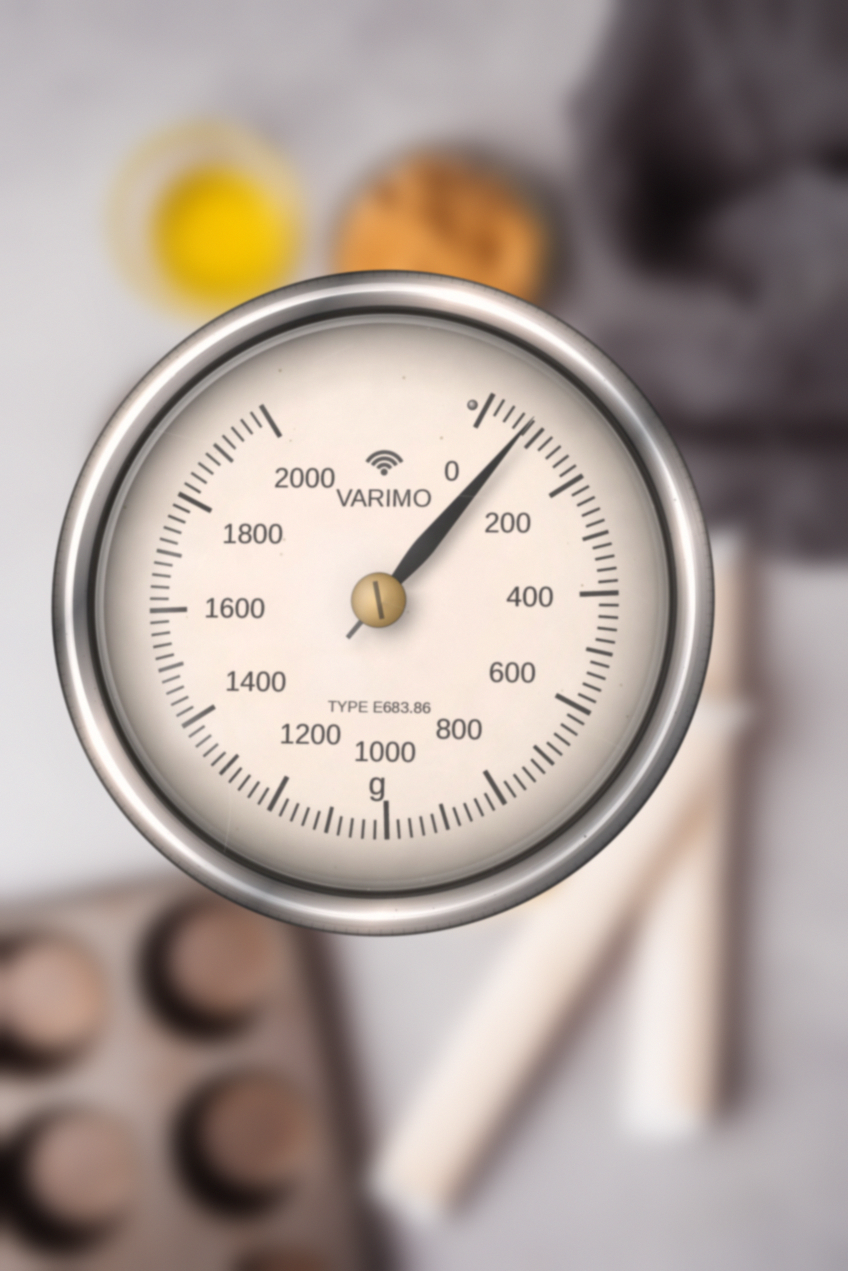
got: 80 g
